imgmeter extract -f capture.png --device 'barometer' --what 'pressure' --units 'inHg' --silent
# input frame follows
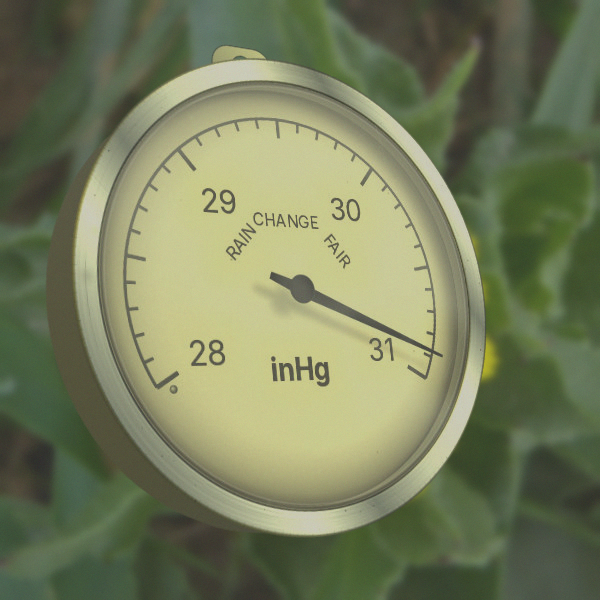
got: 30.9 inHg
